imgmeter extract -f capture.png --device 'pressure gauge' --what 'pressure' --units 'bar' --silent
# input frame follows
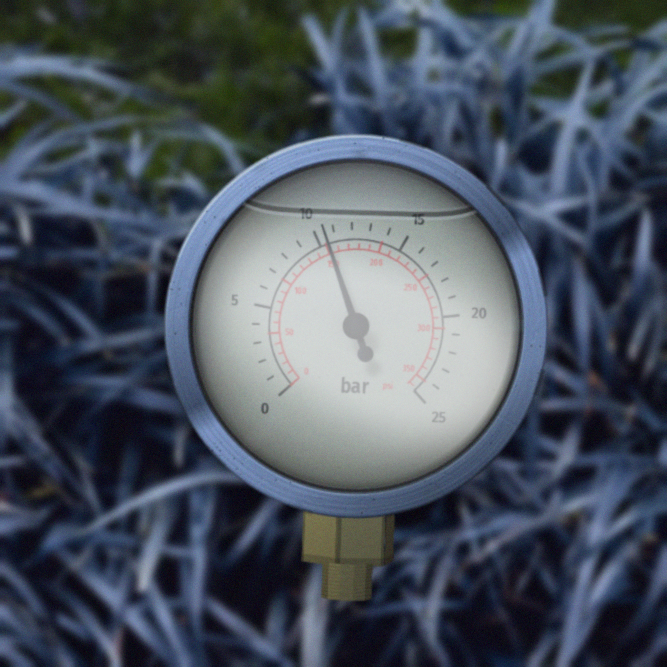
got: 10.5 bar
